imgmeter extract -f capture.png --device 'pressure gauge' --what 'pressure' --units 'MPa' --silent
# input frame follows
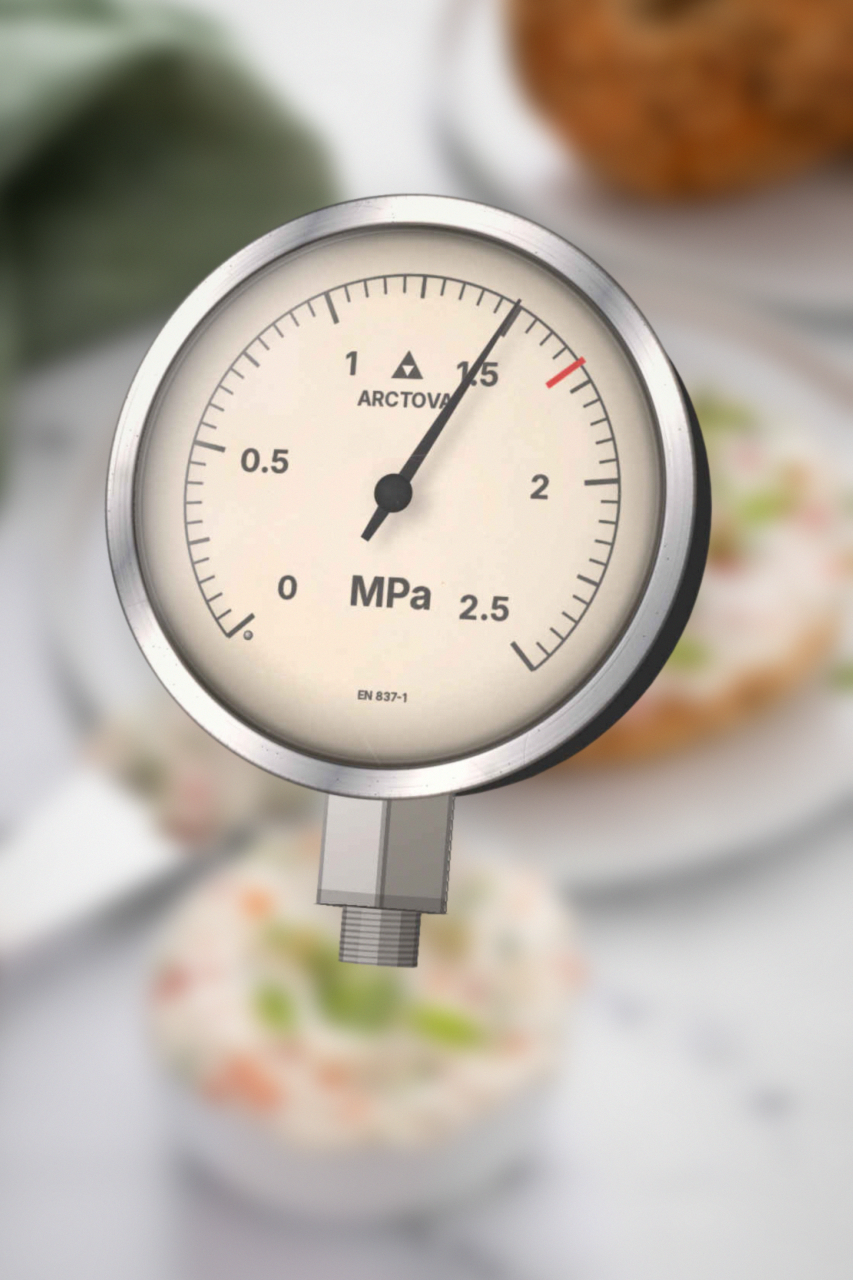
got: 1.5 MPa
